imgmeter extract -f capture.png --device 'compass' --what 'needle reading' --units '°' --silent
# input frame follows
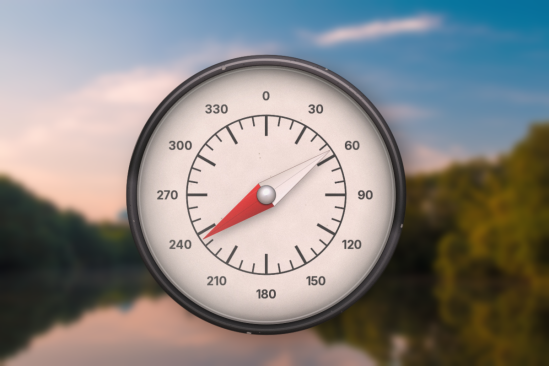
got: 235 °
